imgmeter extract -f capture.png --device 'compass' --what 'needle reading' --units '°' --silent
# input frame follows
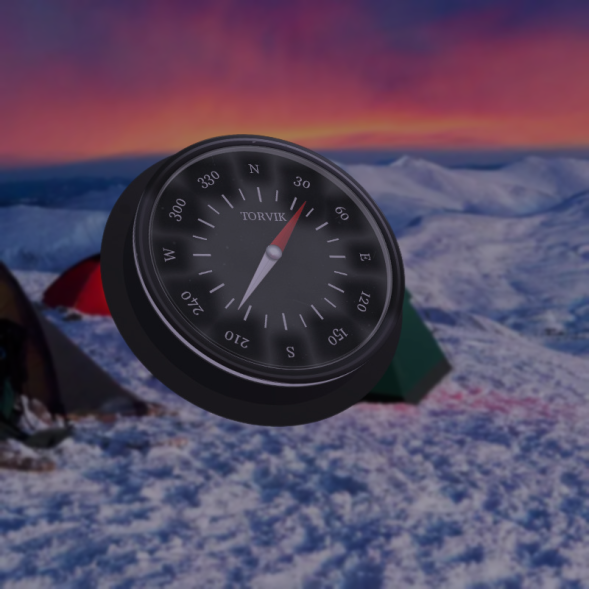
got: 37.5 °
